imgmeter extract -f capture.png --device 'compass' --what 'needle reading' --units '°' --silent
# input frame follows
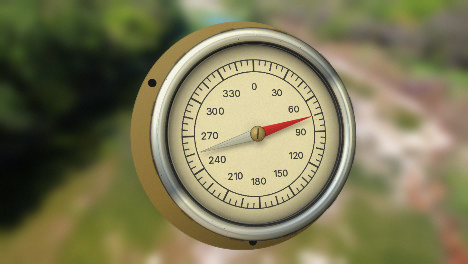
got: 75 °
